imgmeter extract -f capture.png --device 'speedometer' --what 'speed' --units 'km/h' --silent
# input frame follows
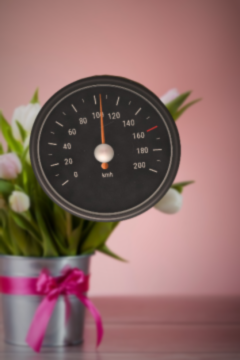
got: 105 km/h
